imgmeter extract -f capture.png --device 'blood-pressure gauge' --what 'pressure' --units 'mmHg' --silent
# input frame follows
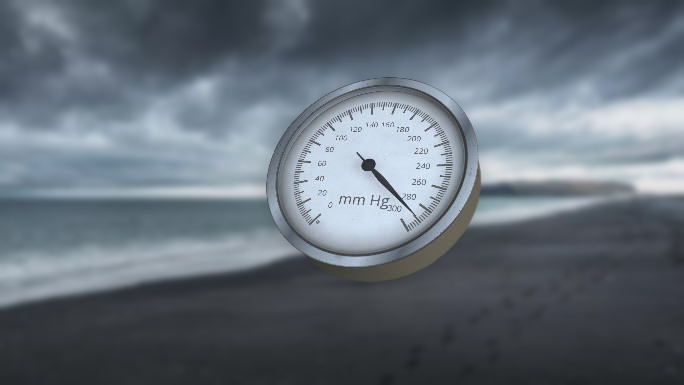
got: 290 mmHg
